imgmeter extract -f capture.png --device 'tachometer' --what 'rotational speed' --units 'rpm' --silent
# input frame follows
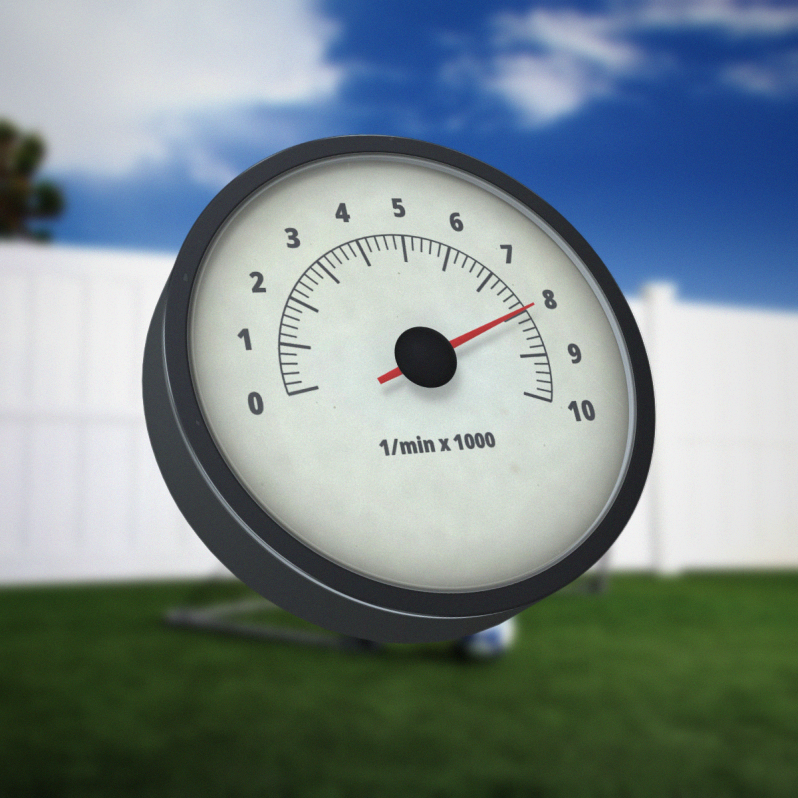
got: 8000 rpm
